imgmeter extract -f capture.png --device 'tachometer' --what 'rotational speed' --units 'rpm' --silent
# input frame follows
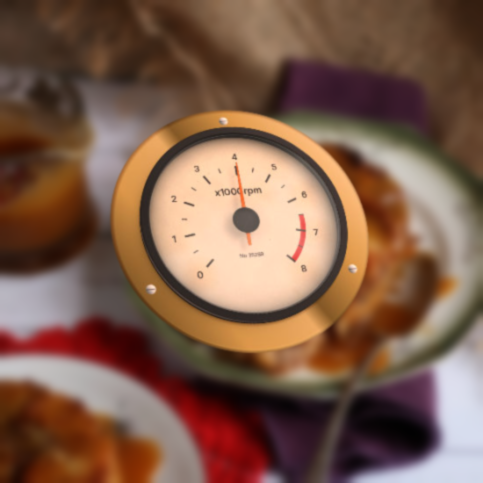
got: 4000 rpm
